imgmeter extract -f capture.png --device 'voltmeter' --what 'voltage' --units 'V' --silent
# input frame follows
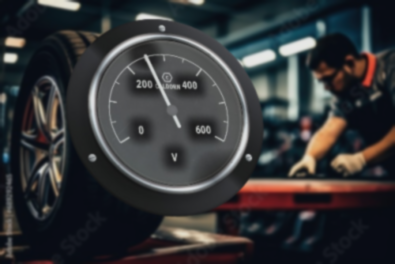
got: 250 V
